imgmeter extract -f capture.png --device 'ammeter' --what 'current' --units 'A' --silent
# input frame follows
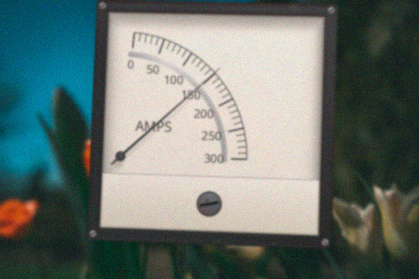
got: 150 A
